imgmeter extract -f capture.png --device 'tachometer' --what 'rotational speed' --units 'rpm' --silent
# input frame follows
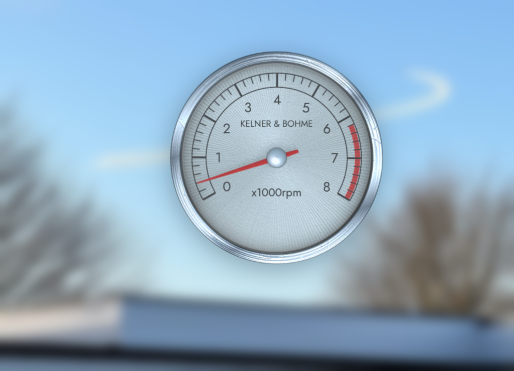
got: 400 rpm
